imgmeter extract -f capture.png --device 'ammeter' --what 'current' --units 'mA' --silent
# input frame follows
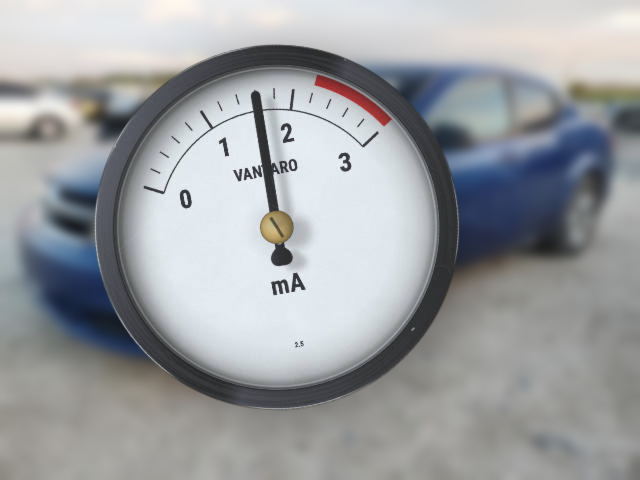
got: 1.6 mA
